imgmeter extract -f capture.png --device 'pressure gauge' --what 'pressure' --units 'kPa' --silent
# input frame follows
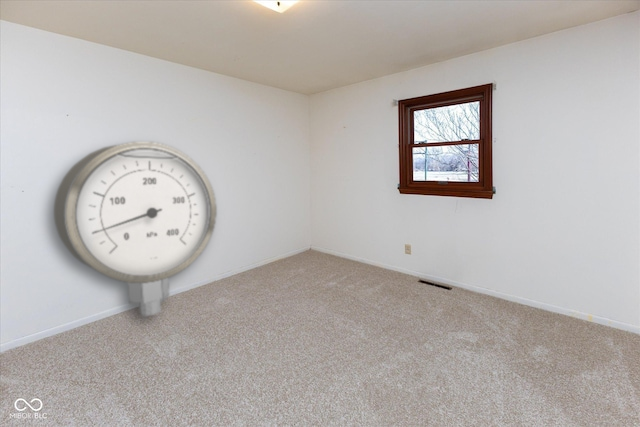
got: 40 kPa
